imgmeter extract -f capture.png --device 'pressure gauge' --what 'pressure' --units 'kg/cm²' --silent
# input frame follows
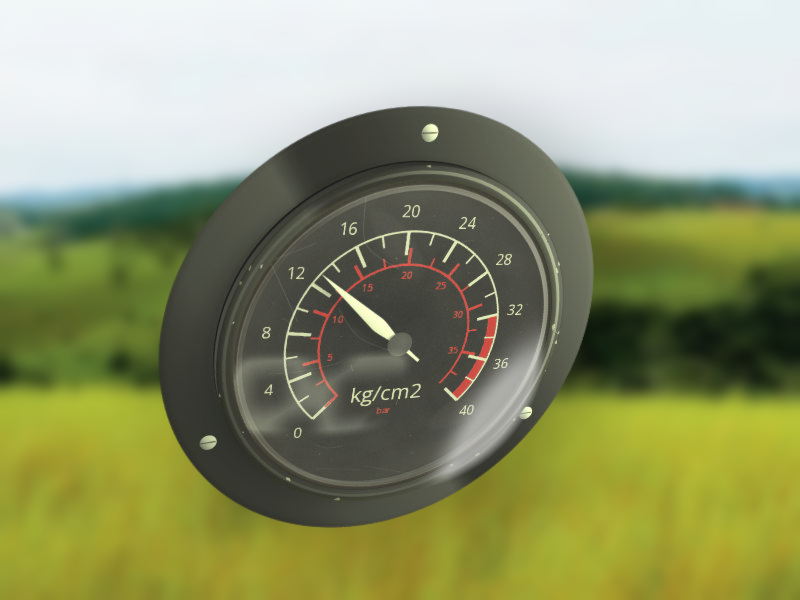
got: 13 kg/cm²
